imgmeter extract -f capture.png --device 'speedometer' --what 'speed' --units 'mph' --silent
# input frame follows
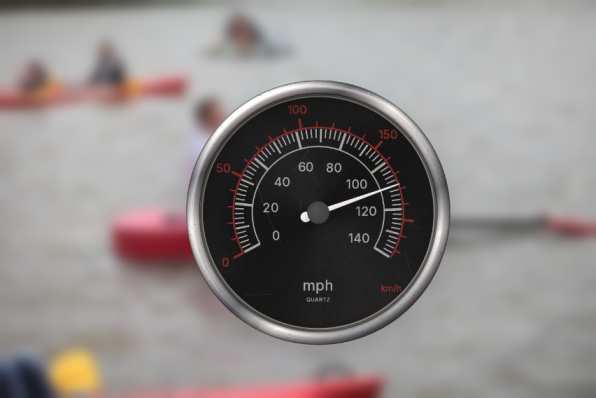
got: 110 mph
